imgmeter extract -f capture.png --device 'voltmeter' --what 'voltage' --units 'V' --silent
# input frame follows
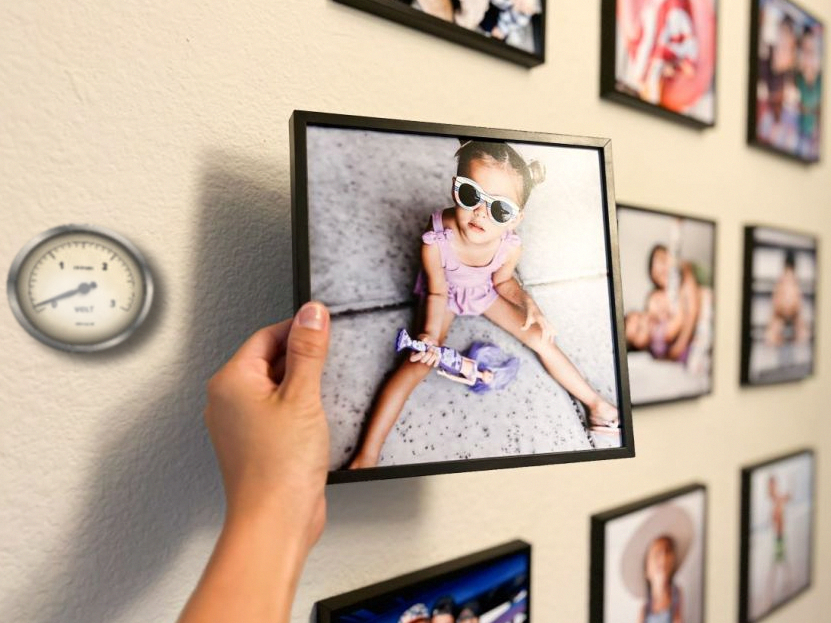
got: 0.1 V
